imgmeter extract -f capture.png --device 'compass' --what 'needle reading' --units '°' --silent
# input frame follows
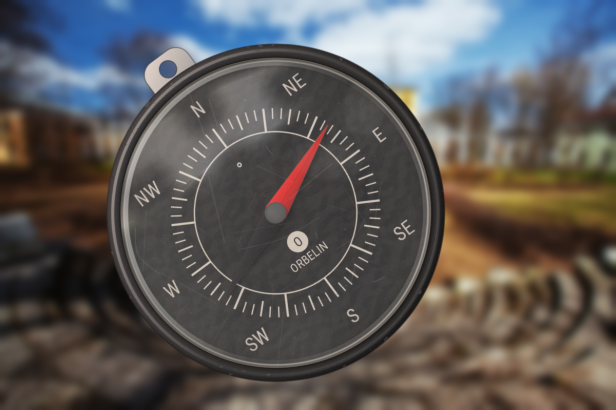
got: 67.5 °
